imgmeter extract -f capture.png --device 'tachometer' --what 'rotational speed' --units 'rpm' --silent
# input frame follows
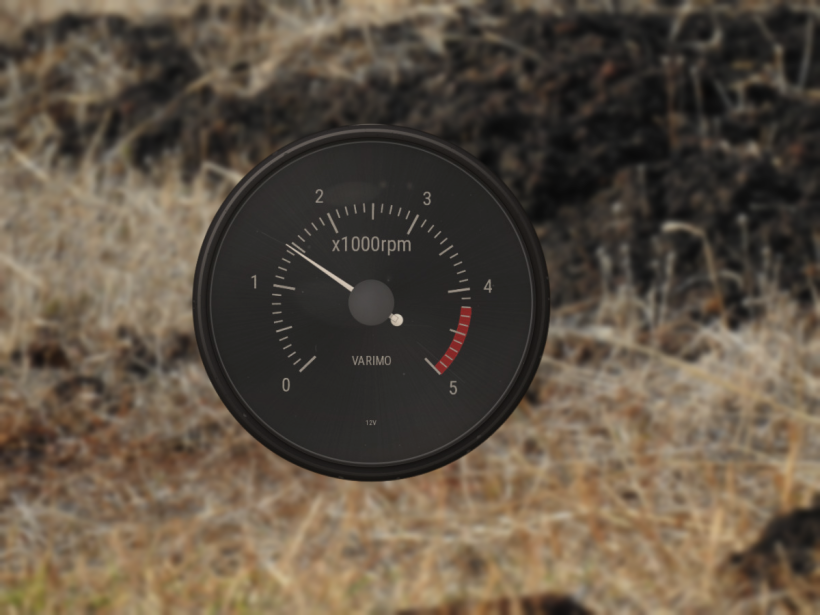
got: 1450 rpm
